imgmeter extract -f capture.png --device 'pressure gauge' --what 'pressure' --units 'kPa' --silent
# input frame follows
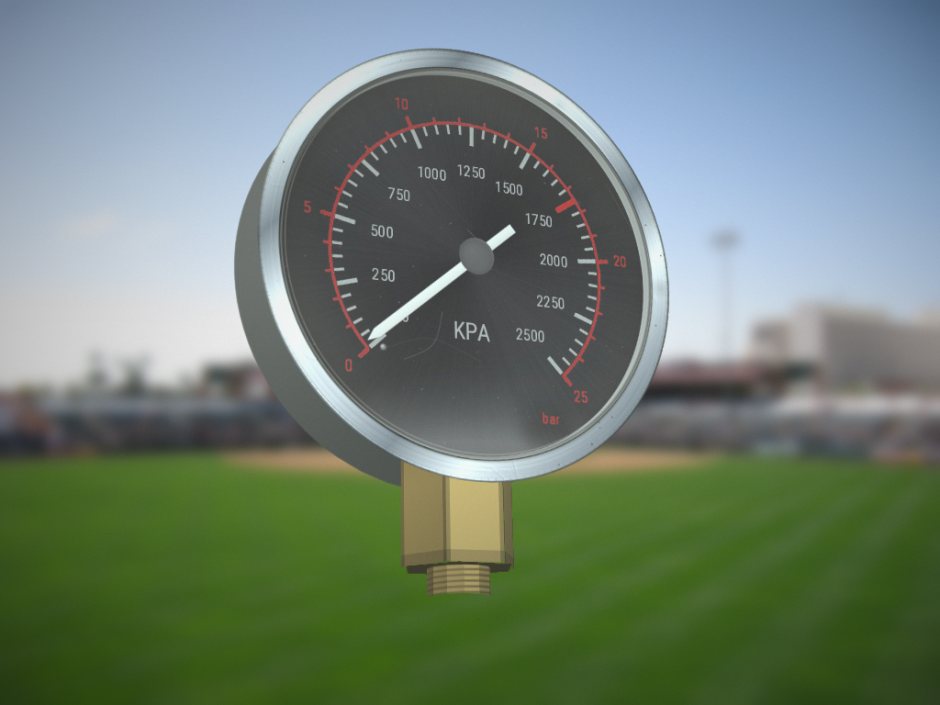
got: 25 kPa
